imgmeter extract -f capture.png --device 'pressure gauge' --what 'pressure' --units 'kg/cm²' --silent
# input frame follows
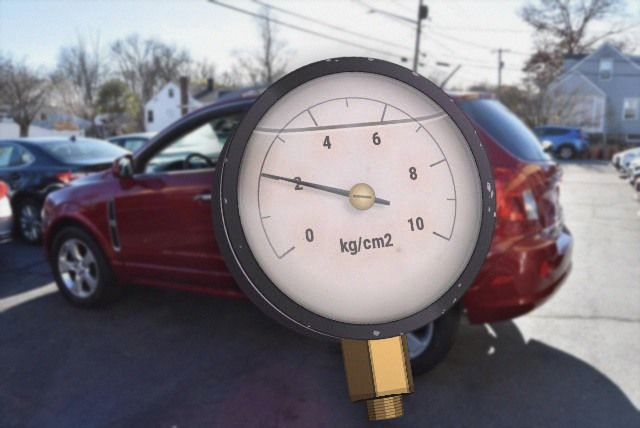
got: 2 kg/cm²
